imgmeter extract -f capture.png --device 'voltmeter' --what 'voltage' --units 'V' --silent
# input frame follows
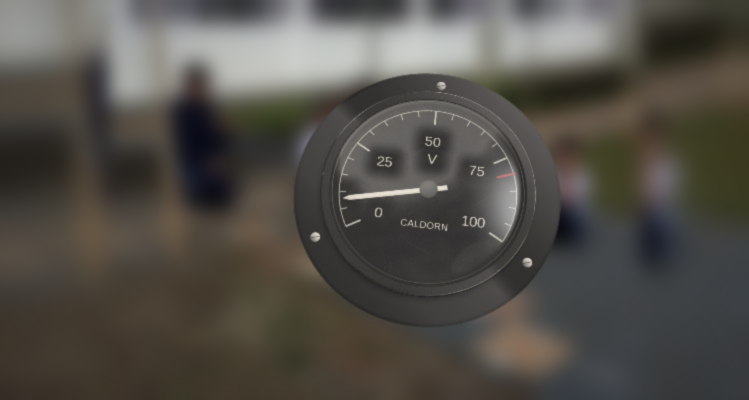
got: 7.5 V
